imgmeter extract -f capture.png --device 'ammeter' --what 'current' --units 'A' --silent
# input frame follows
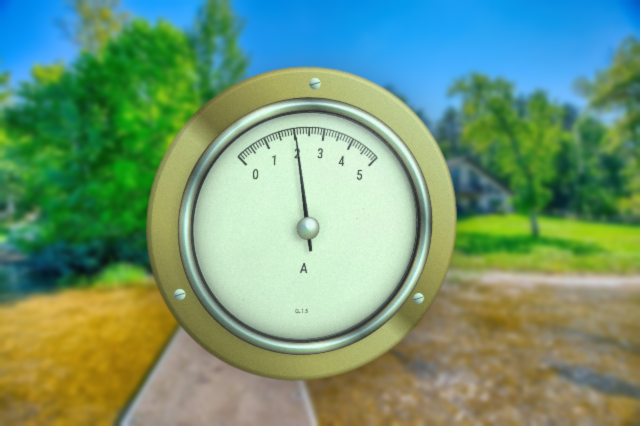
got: 2 A
